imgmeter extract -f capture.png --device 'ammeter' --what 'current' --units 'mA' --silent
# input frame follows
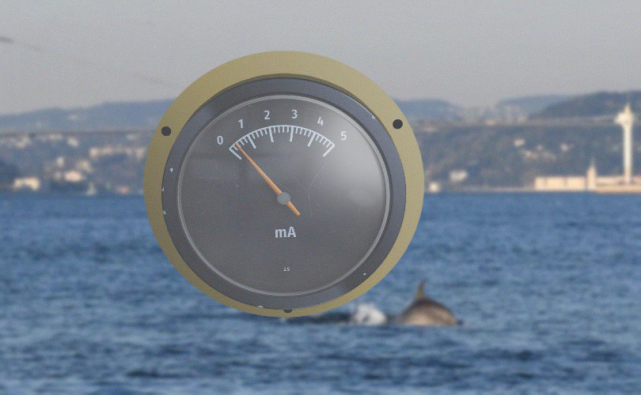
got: 0.4 mA
